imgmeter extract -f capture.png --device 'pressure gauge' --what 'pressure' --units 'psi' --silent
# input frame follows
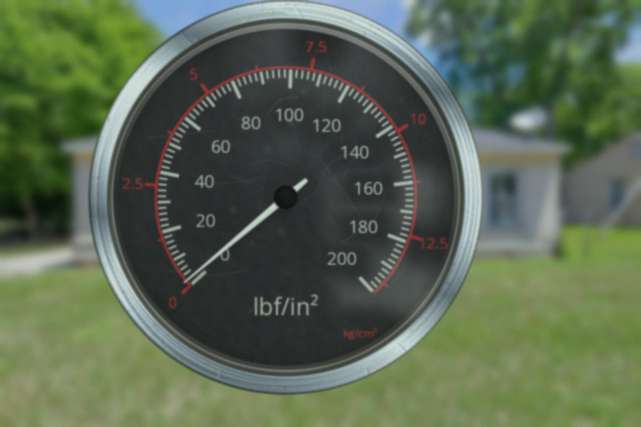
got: 2 psi
